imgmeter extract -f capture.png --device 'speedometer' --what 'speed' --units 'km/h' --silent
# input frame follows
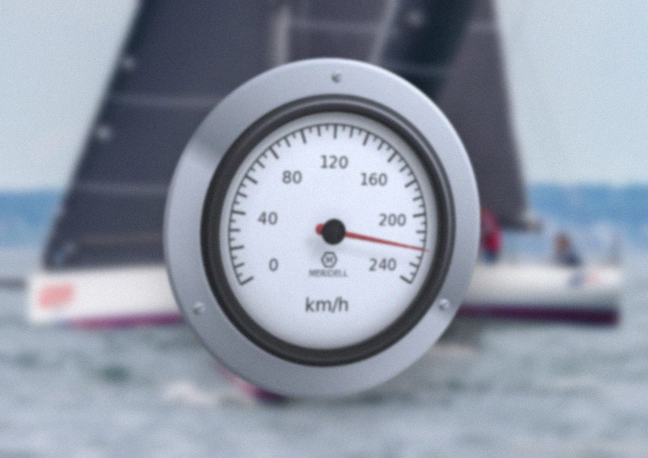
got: 220 km/h
